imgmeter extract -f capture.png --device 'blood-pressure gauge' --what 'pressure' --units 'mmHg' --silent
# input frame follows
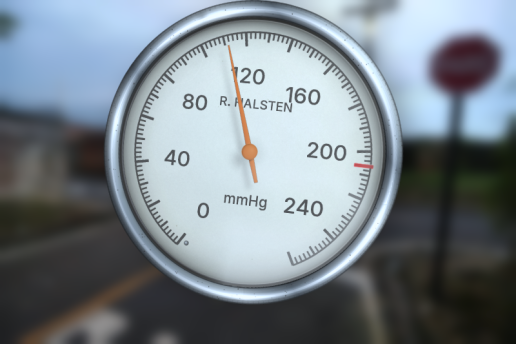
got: 112 mmHg
